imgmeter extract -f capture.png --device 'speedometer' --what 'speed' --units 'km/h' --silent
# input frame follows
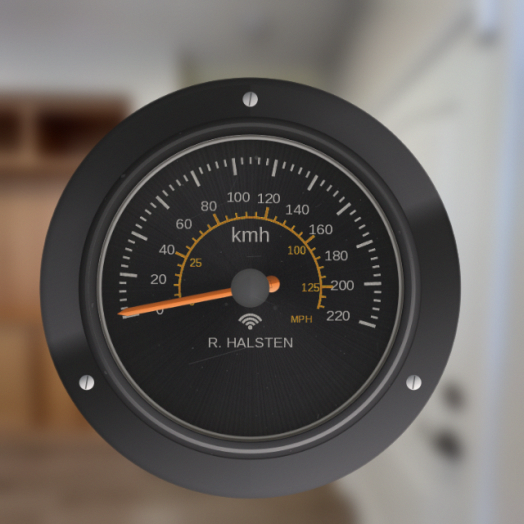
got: 2 km/h
